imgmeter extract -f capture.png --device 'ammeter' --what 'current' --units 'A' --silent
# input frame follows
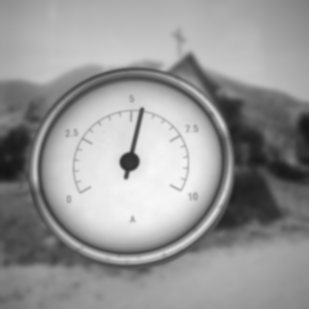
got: 5.5 A
